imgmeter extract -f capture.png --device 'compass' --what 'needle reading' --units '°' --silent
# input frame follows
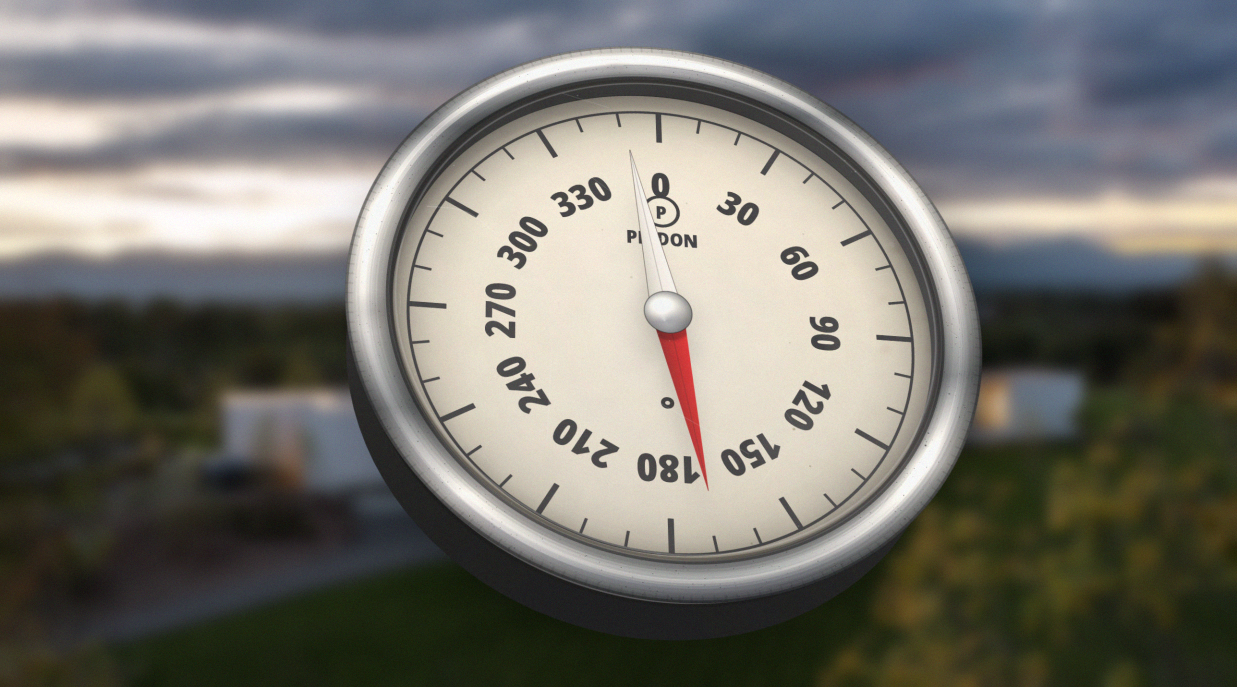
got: 170 °
